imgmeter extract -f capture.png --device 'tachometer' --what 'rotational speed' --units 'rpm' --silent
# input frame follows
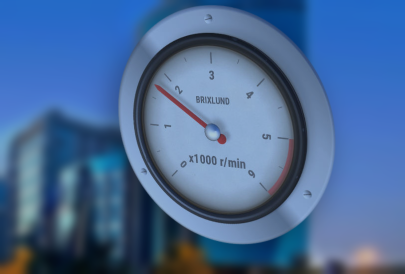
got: 1750 rpm
